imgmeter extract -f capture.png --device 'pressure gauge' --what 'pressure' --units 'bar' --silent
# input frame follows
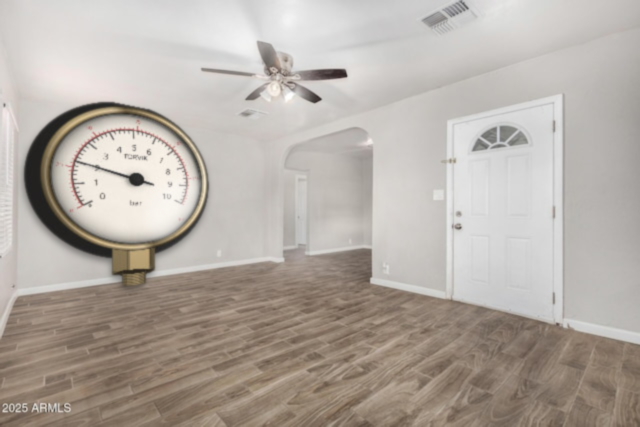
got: 2 bar
